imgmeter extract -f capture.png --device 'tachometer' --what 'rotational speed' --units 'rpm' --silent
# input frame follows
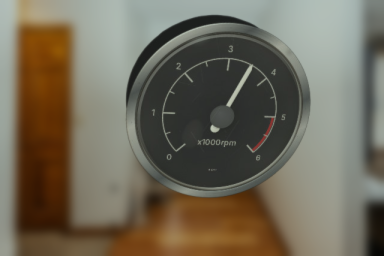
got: 3500 rpm
